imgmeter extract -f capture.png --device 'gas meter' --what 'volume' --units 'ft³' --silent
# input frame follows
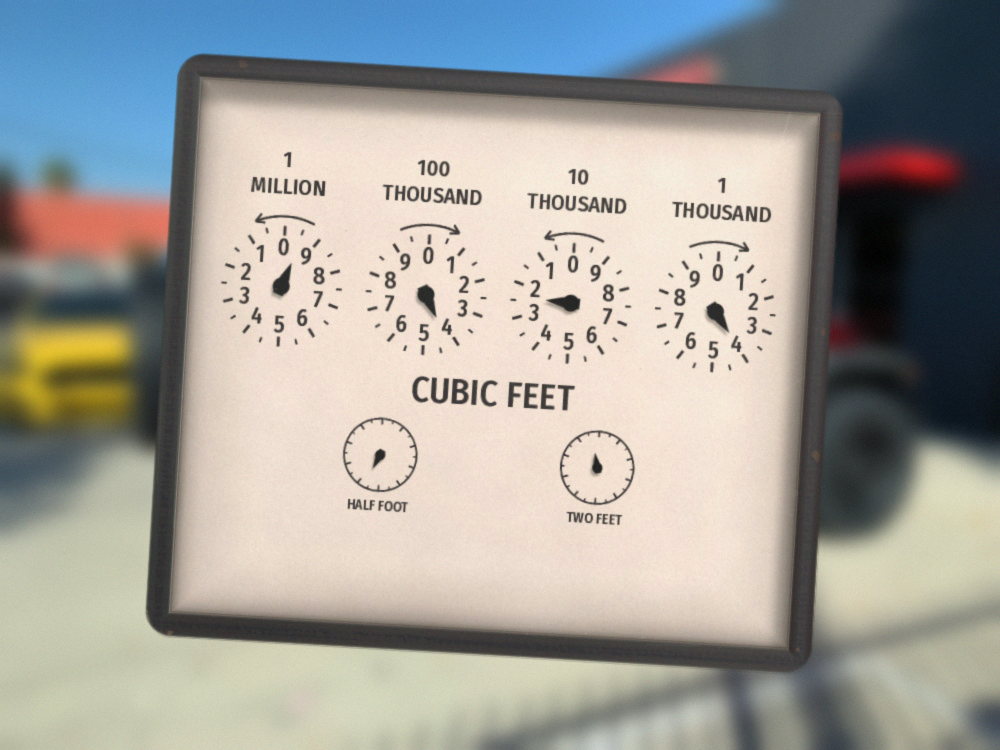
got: 942400 ft³
